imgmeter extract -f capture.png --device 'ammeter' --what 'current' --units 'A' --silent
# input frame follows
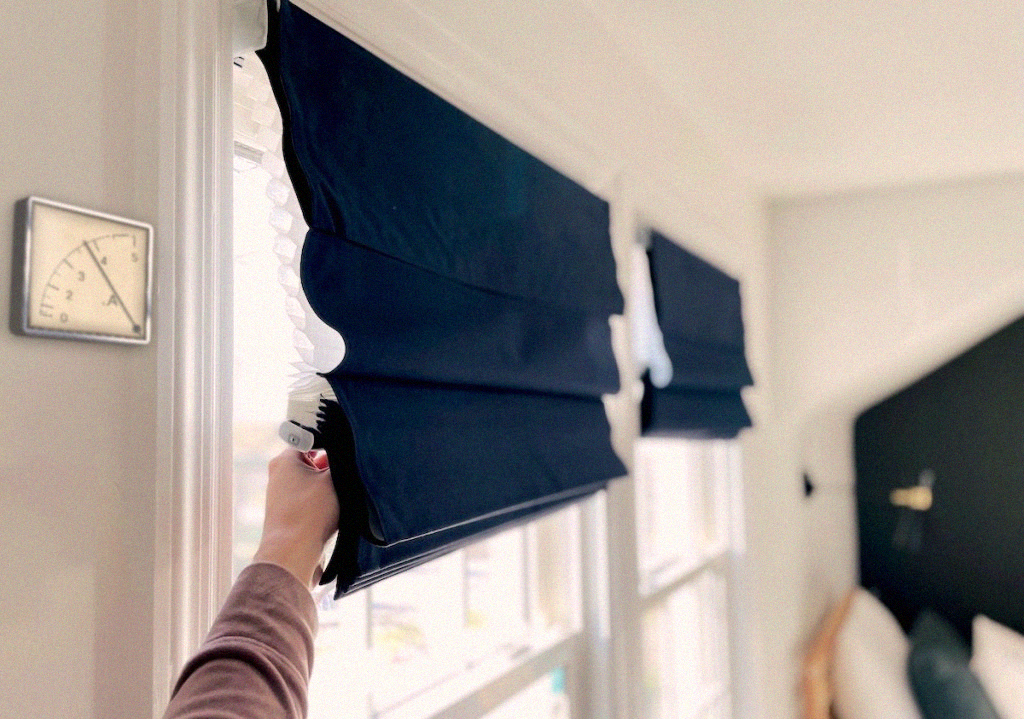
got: 3.75 A
